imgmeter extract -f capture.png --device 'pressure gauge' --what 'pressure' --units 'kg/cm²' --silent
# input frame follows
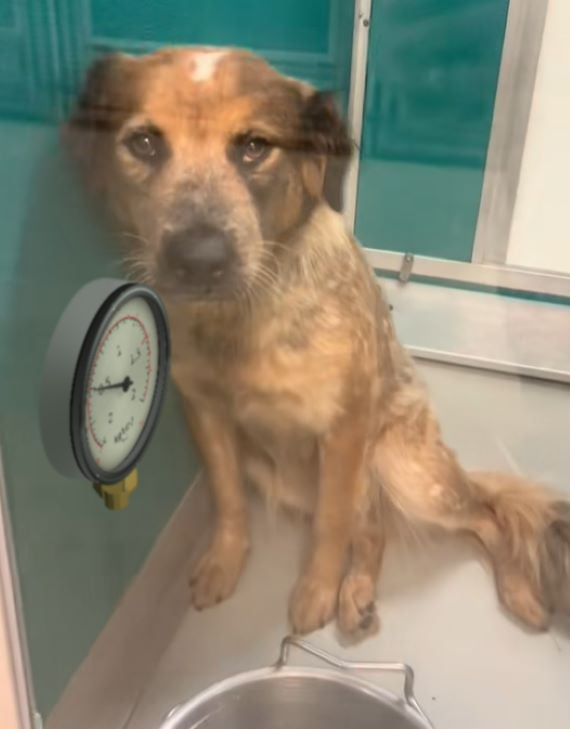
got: 0.5 kg/cm²
